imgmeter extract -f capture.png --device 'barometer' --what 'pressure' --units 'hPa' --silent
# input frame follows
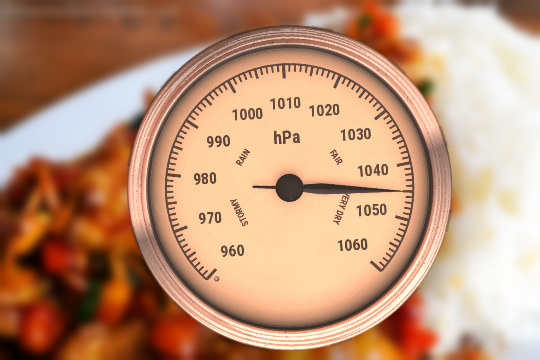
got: 1045 hPa
